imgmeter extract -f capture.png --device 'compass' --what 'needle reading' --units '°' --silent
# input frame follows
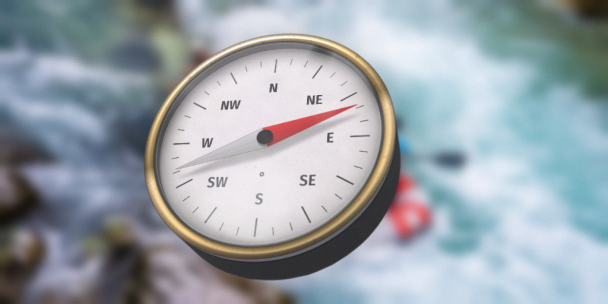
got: 70 °
